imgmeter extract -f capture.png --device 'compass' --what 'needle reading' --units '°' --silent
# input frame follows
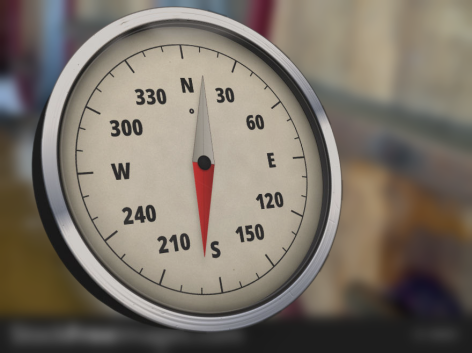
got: 190 °
